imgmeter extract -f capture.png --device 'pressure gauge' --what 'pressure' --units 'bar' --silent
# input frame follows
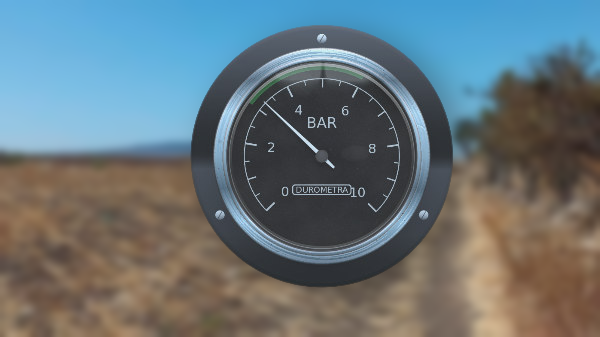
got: 3.25 bar
